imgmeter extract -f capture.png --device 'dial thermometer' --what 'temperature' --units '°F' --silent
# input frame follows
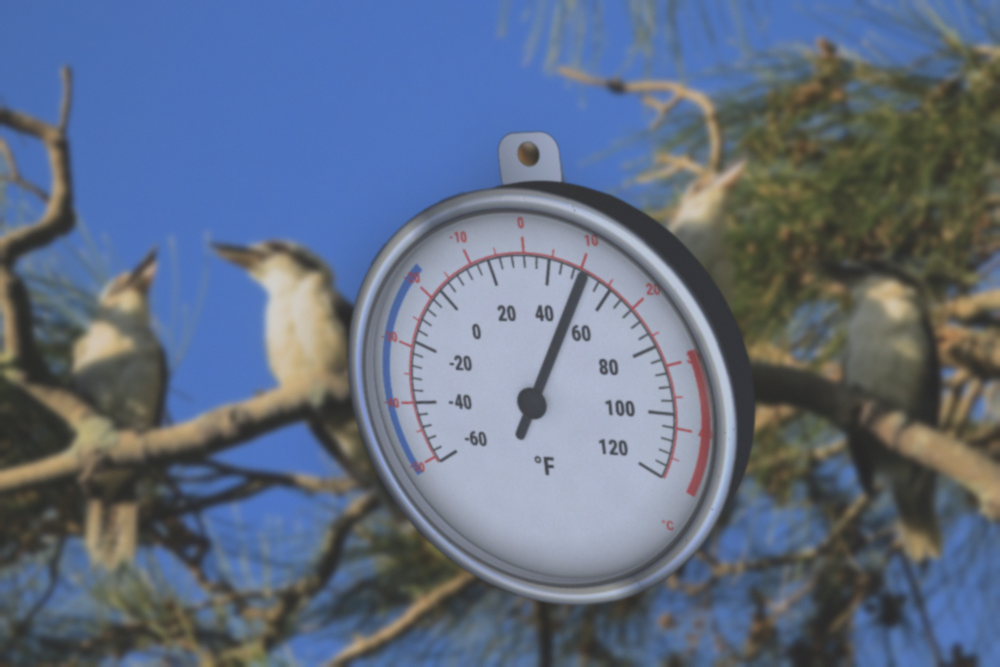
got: 52 °F
